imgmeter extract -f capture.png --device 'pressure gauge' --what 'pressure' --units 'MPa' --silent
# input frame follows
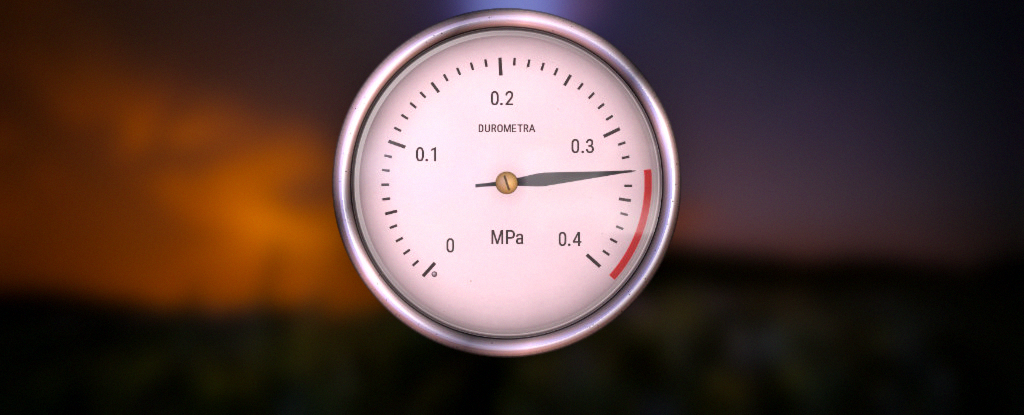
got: 0.33 MPa
